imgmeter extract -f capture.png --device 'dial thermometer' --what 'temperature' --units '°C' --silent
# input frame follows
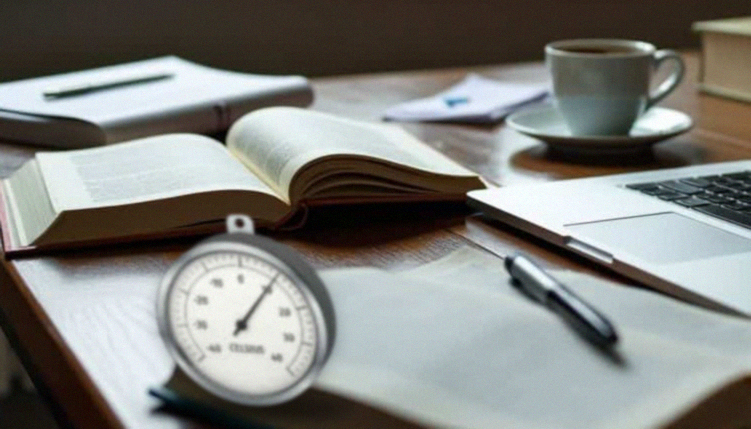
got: 10 °C
